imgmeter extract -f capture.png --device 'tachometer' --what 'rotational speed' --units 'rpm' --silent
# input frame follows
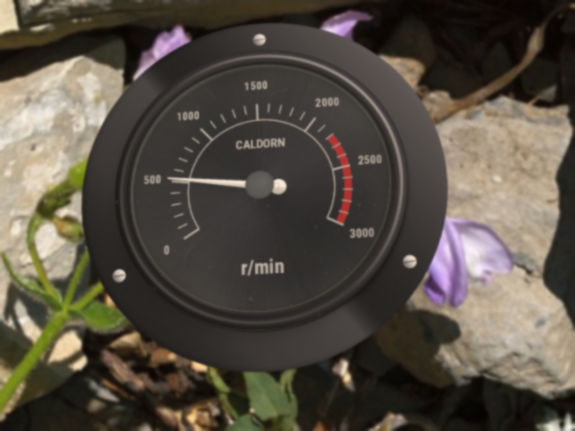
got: 500 rpm
